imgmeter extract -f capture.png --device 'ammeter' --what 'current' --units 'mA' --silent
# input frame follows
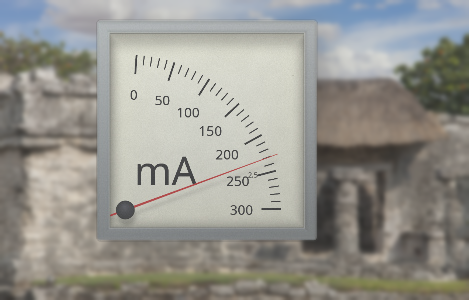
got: 230 mA
